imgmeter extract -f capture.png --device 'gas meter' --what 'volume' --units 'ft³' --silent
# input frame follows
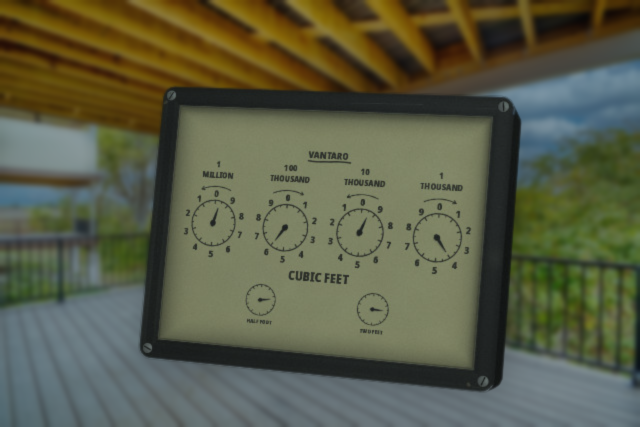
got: 959400 ft³
